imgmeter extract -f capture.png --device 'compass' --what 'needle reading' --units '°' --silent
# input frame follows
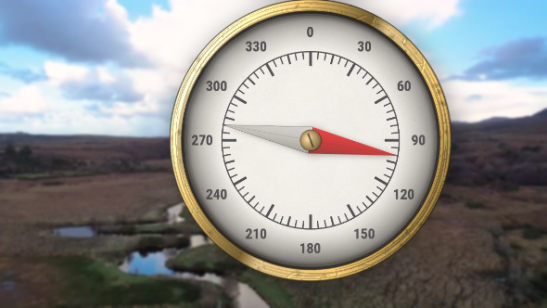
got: 100 °
